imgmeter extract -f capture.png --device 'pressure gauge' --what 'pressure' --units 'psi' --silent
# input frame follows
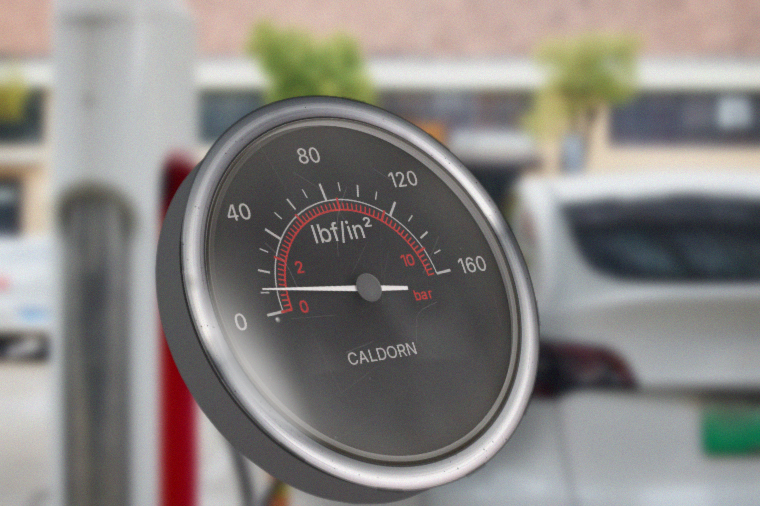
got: 10 psi
